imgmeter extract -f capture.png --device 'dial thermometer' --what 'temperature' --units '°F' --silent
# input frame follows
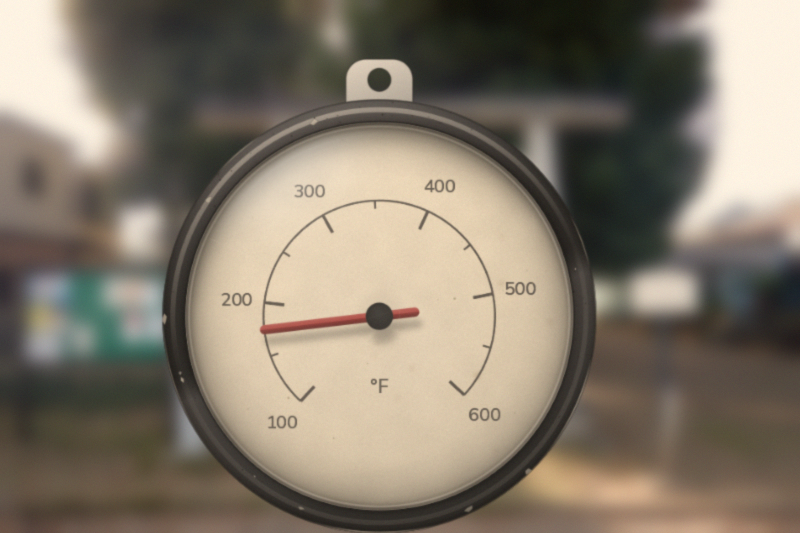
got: 175 °F
